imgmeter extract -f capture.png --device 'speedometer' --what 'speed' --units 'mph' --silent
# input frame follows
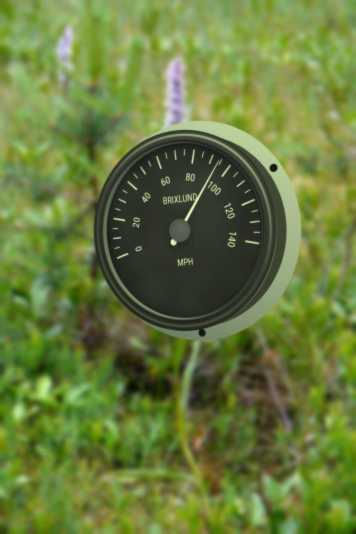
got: 95 mph
